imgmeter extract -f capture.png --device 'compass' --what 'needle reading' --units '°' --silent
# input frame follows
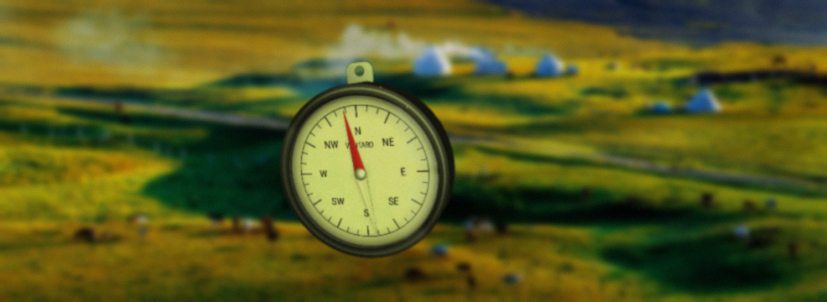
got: 350 °
